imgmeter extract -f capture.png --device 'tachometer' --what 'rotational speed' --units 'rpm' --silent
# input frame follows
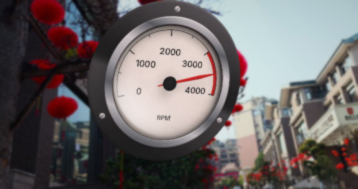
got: 3500 rpm
